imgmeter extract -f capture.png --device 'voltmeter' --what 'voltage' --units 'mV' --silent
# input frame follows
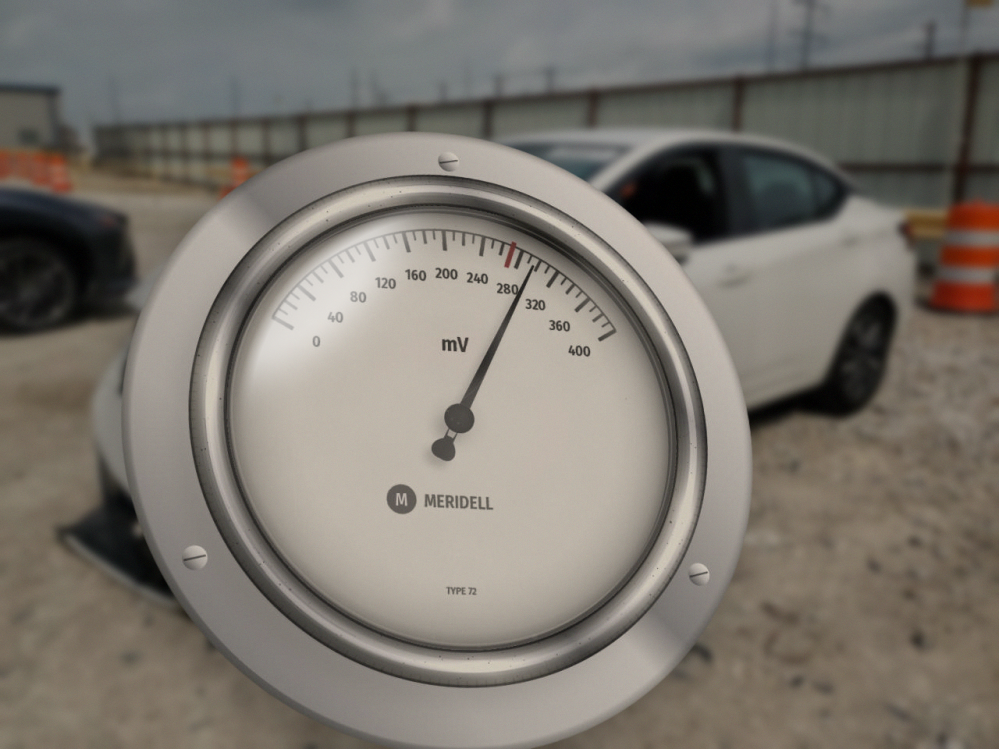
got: 295 mV
